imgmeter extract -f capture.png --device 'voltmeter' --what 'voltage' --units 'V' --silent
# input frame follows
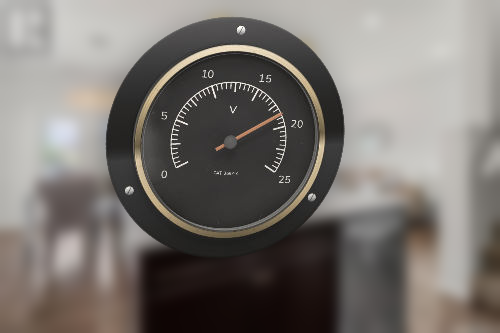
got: 18.5 V
